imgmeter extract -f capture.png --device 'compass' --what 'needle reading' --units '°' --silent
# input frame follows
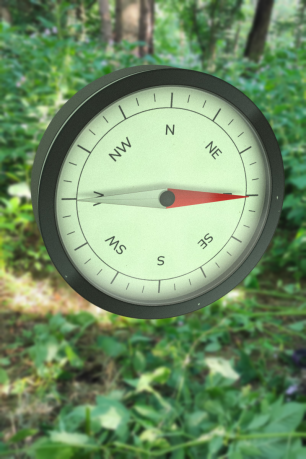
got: 90 °
